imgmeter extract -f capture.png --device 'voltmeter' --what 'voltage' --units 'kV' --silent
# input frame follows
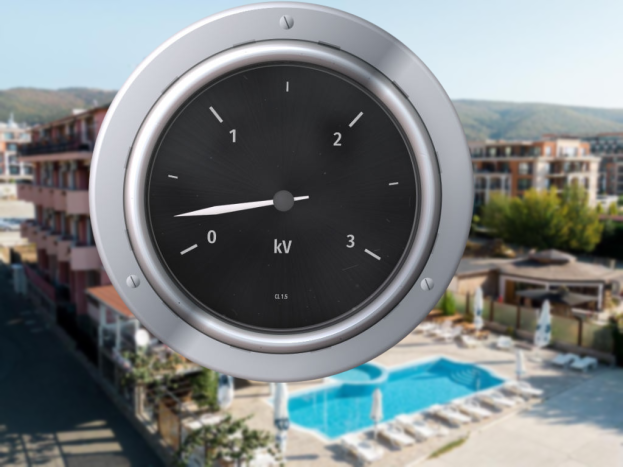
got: 0.25 kV
